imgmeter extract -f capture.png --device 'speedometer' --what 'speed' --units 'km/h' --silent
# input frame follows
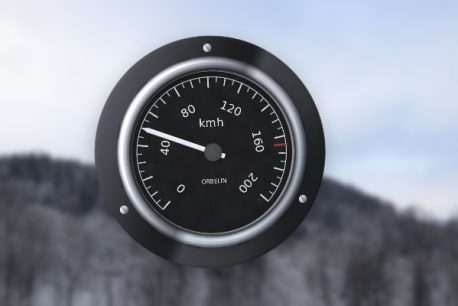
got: 50 km/h
